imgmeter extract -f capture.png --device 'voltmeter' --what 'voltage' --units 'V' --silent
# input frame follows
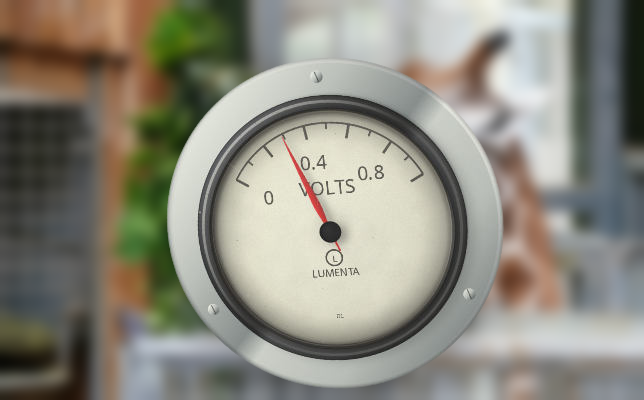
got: 0.3 V
